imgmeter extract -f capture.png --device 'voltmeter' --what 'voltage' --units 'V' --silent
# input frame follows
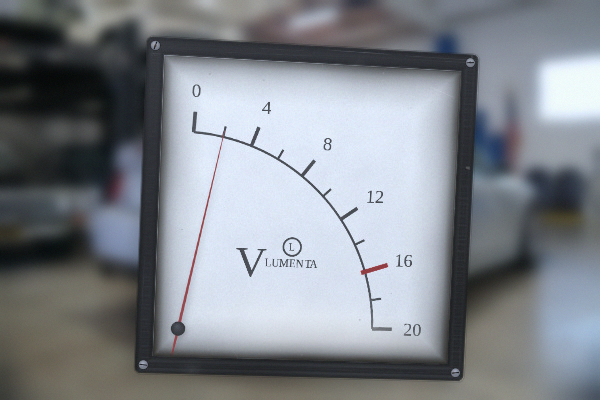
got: 2 V
